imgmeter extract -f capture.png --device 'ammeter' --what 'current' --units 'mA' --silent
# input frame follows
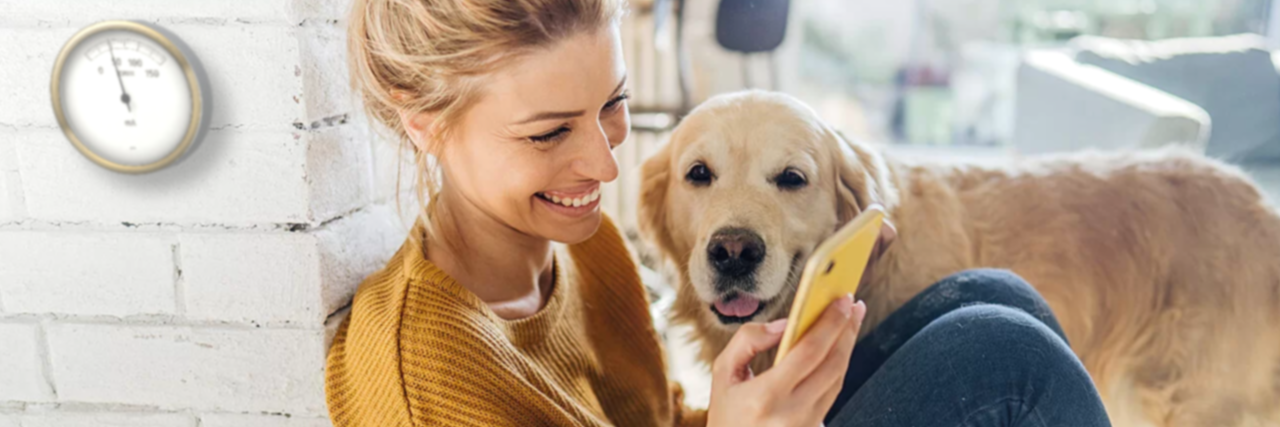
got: 50 mA
